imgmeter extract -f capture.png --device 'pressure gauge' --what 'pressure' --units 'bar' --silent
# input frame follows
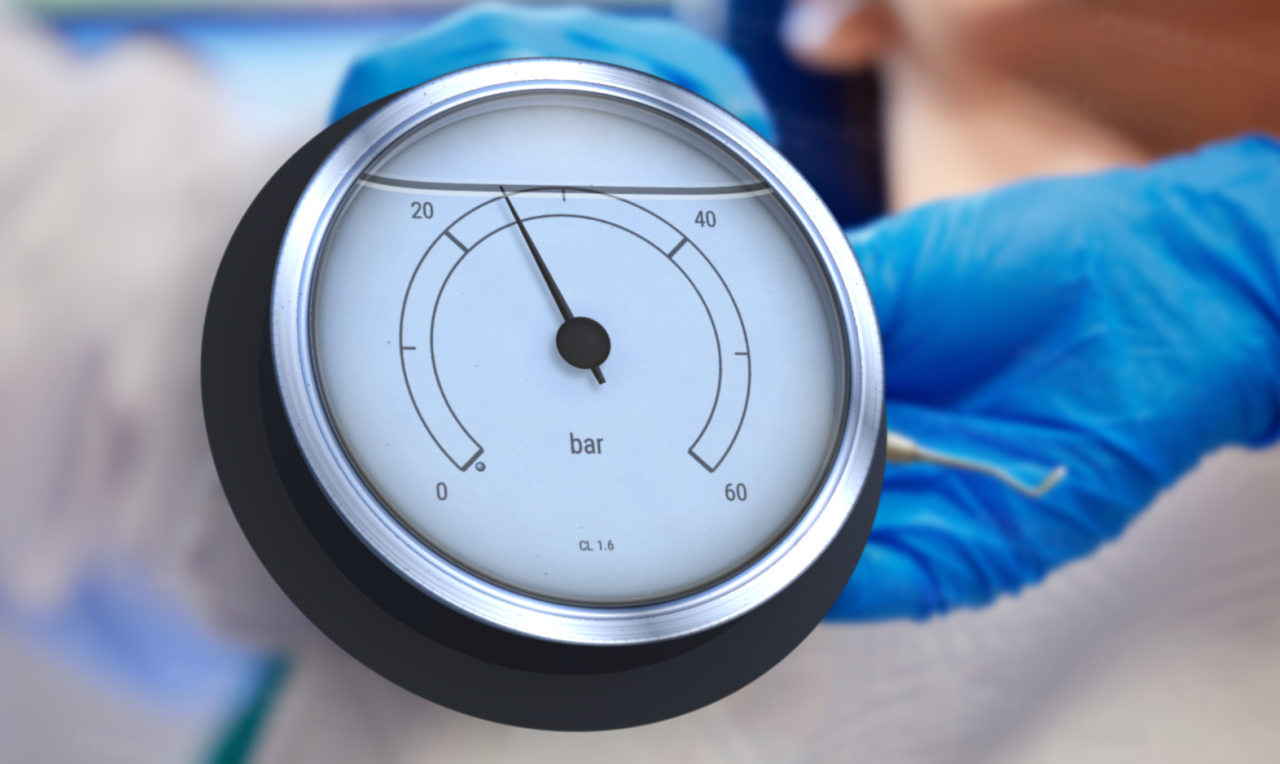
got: 25 bar
